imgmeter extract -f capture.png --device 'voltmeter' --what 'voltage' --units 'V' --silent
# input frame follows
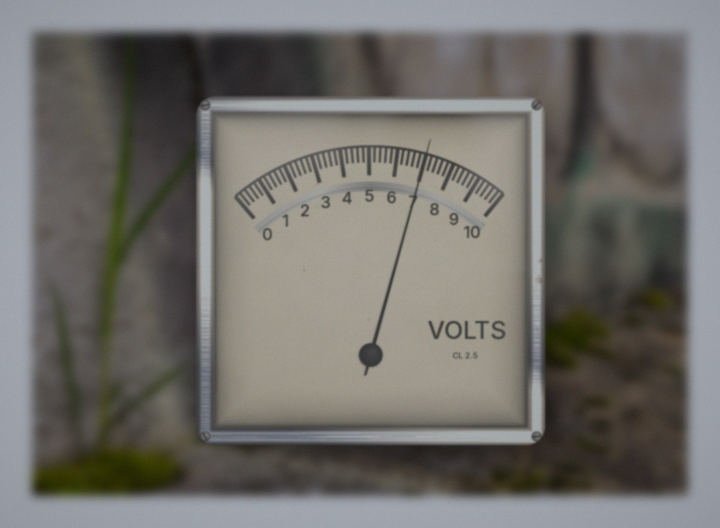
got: 7 V
